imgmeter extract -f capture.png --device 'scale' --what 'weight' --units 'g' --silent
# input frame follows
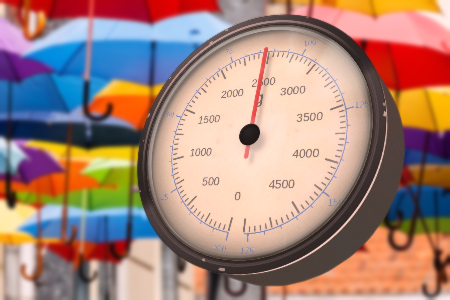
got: 2500 g
